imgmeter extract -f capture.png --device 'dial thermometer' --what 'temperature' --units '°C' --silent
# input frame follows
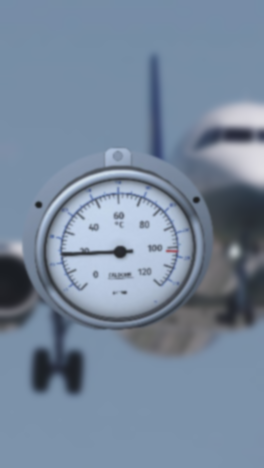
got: 20 °C
